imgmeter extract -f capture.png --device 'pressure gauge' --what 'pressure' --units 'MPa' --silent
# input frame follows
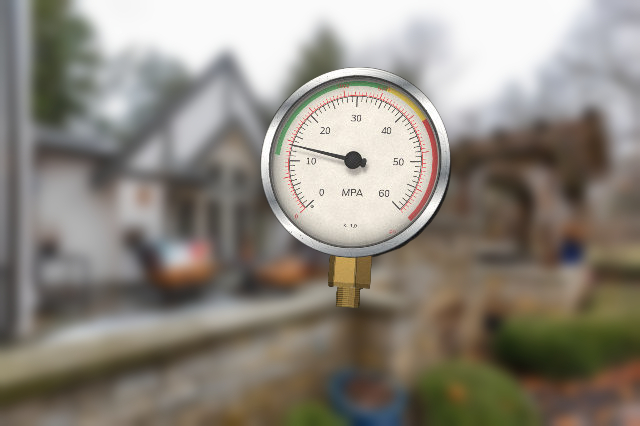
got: 13 MPa
